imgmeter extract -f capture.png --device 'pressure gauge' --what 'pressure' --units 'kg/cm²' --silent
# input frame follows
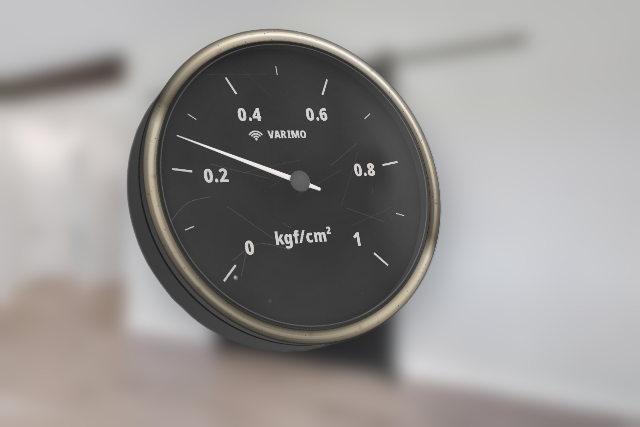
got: 0.25 kg/cm²
